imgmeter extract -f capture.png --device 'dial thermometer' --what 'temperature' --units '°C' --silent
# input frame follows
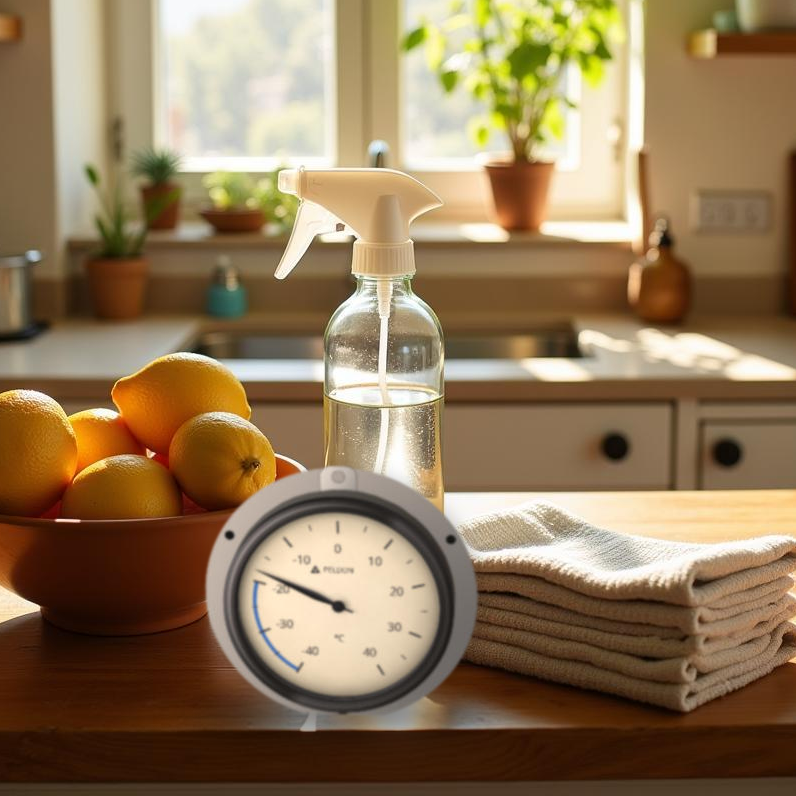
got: -17.5 °C
